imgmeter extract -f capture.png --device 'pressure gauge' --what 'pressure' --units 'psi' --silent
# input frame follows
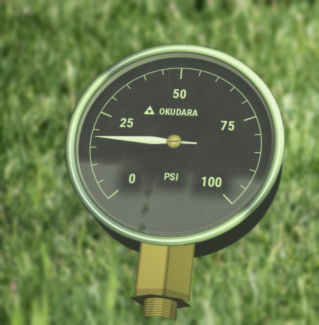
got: 17.5 psi
